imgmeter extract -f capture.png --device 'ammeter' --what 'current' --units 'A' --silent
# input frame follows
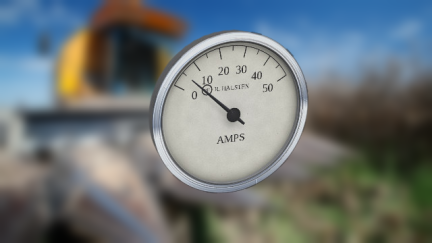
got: 5 A
